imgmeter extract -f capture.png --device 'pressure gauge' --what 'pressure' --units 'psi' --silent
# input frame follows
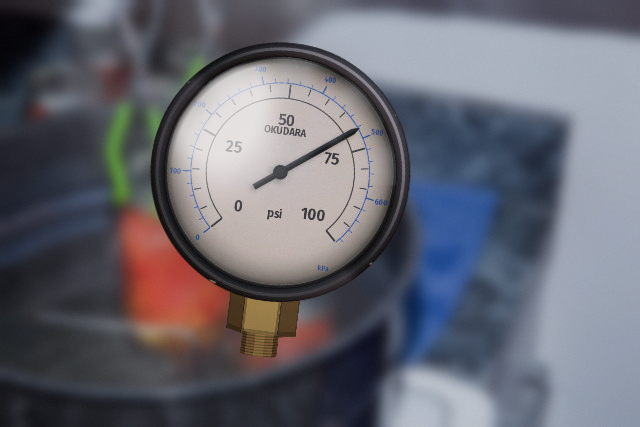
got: 70 psi
